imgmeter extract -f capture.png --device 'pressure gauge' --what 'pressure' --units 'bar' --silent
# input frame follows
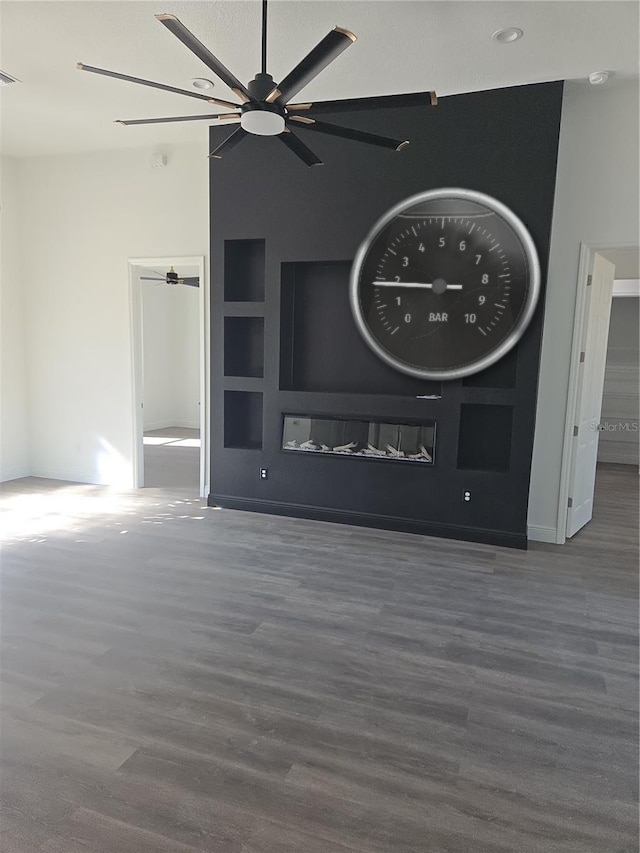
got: 1.8 bar
